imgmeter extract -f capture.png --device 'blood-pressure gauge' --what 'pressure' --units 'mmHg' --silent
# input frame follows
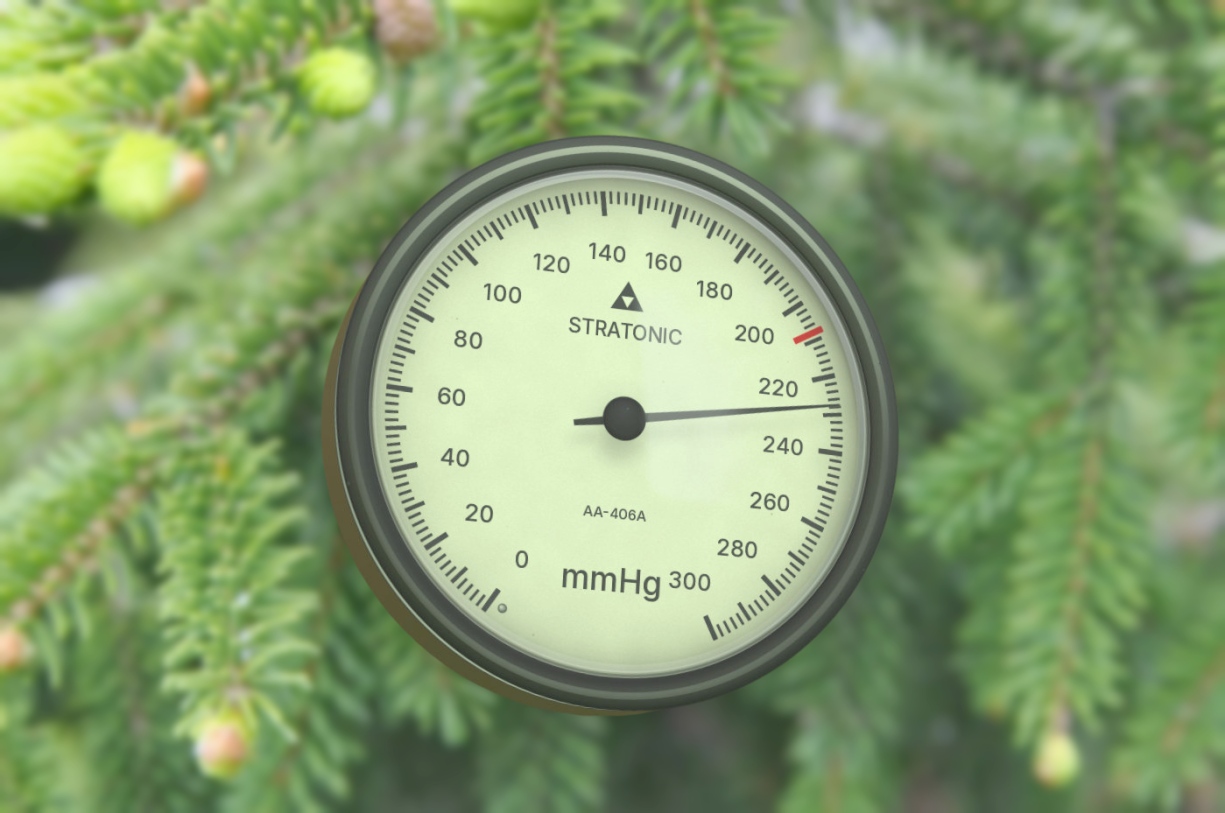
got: 228 mmHg
